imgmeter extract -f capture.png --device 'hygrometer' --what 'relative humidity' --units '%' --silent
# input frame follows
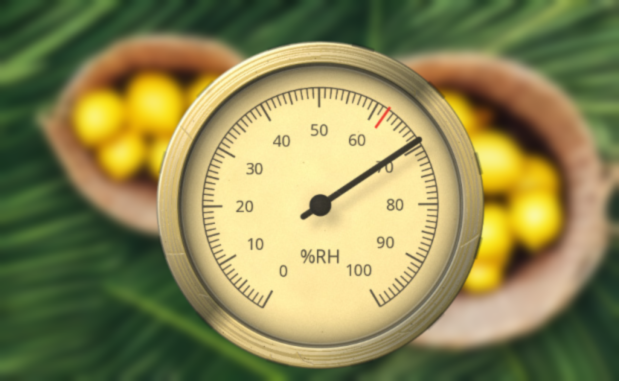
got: 69 %
